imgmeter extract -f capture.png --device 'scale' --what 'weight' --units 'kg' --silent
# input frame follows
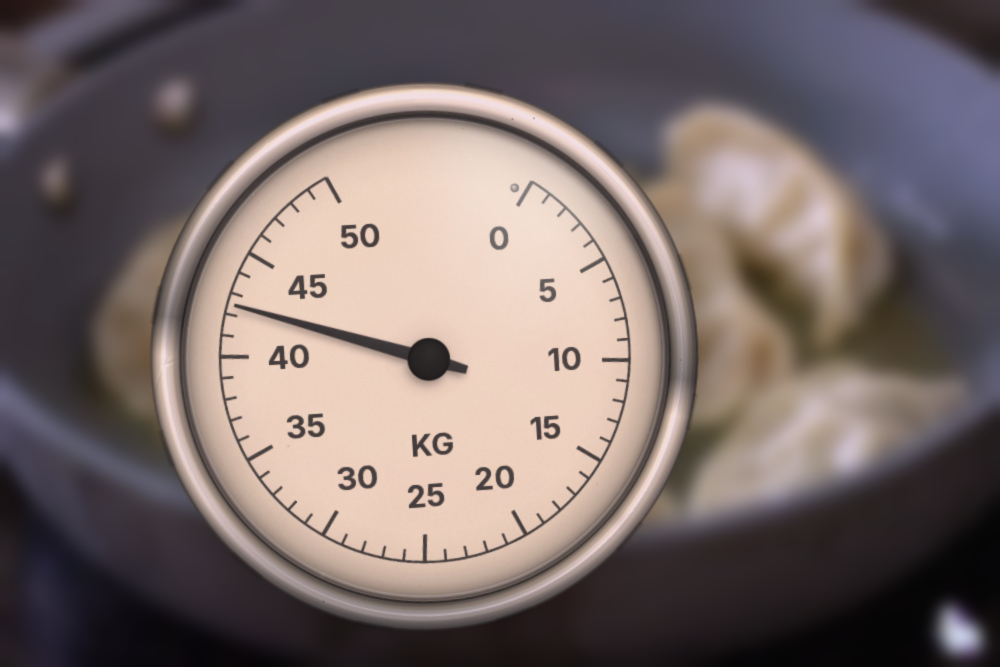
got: 42.5 kg
